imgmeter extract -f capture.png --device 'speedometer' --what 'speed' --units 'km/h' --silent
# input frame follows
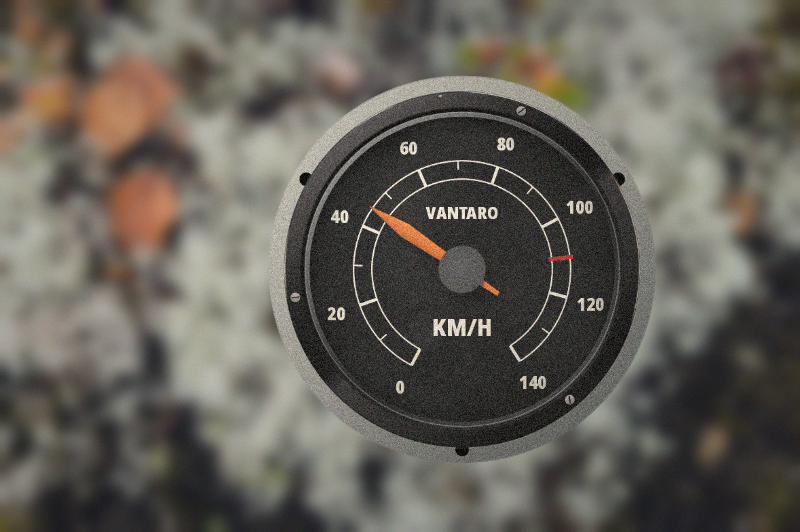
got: 45 km/h
